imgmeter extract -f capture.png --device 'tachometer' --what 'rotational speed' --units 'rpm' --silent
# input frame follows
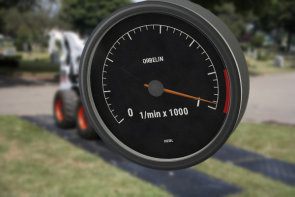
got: 6800 rpm
